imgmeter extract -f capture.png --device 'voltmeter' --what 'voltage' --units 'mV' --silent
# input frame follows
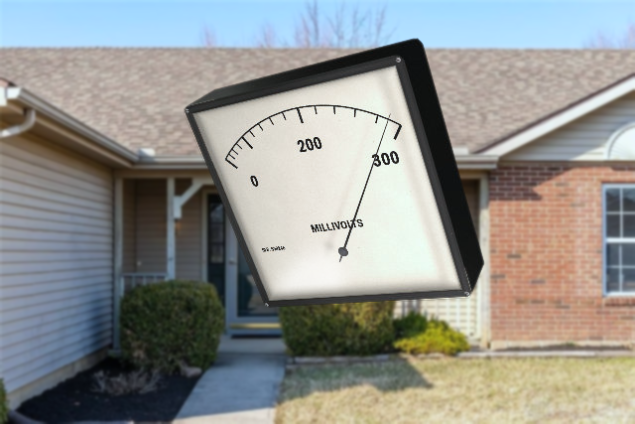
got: 290 mV
